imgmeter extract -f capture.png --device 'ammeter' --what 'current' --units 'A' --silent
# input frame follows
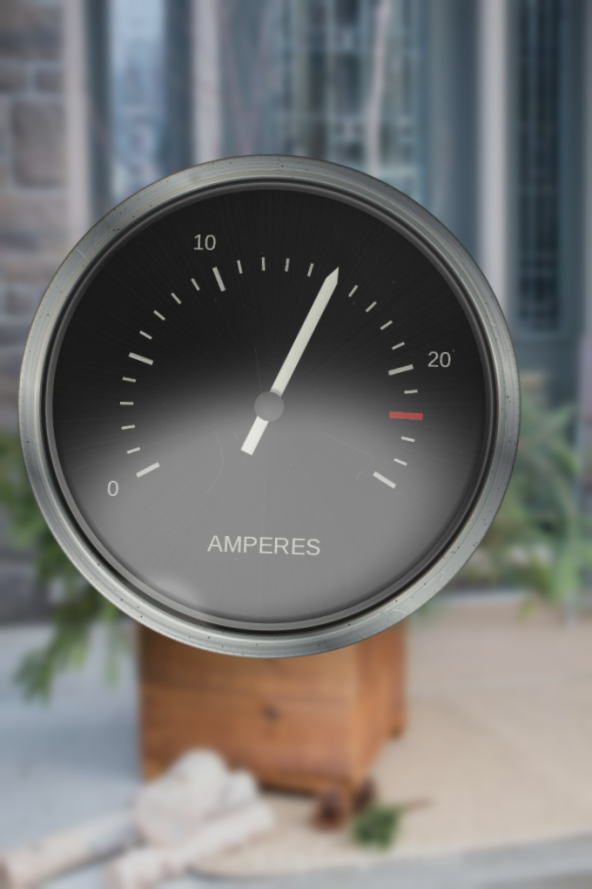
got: 15 A
